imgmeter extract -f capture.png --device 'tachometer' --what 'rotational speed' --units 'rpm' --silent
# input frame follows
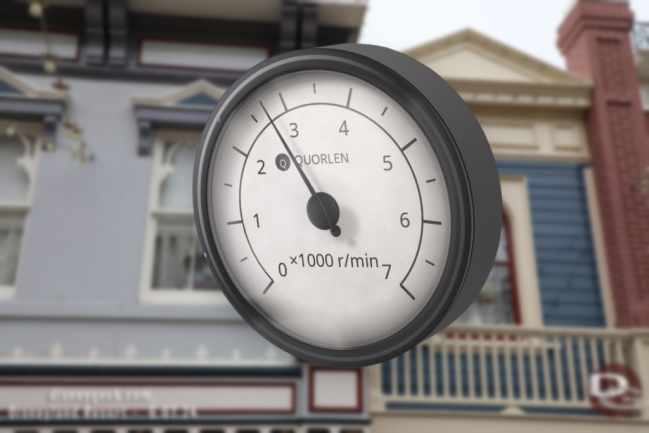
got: 2750 rpm
